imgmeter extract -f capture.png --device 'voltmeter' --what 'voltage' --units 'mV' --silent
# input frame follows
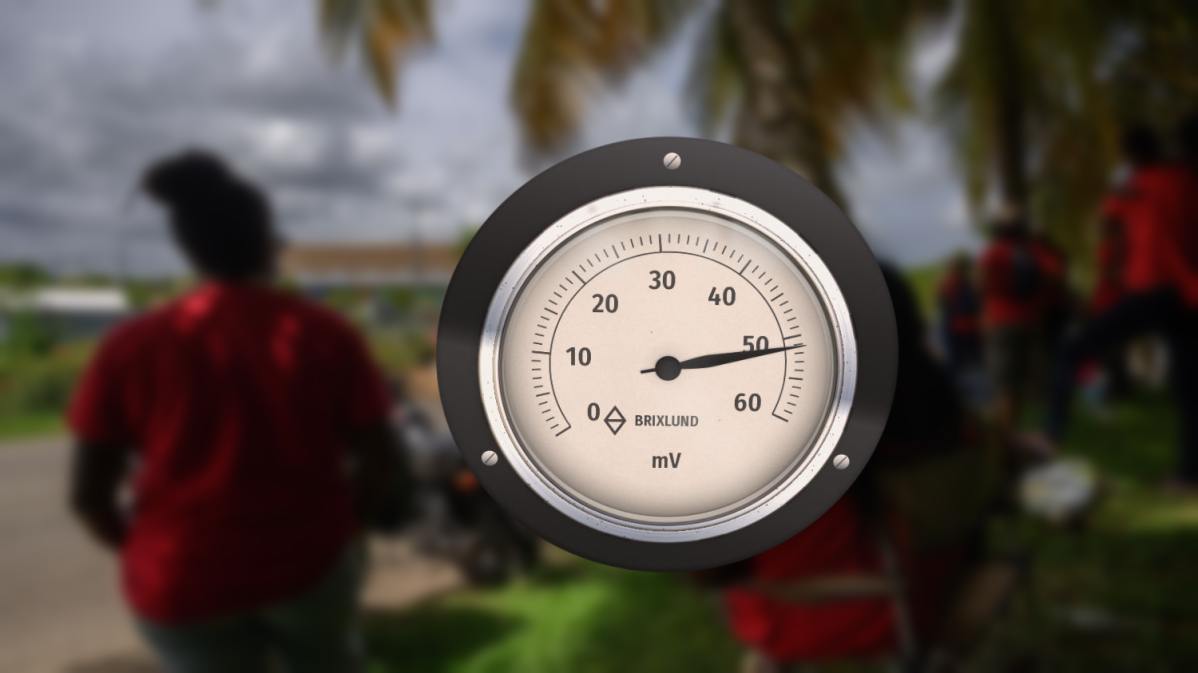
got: 51 mV
